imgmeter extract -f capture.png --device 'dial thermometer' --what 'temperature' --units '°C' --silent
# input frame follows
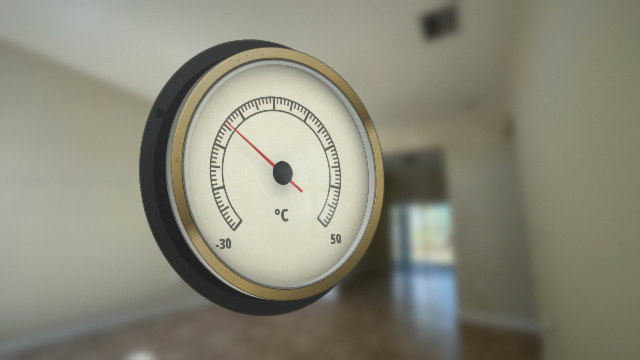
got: -5 °C
